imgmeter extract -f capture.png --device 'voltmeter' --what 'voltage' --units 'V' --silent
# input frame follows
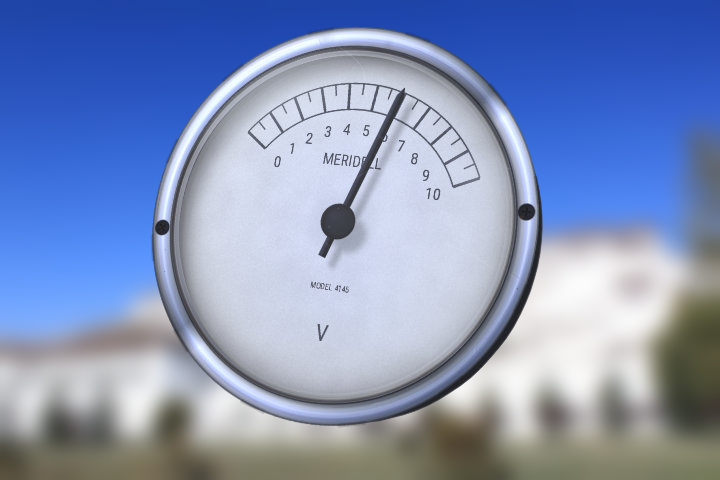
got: 6 V
